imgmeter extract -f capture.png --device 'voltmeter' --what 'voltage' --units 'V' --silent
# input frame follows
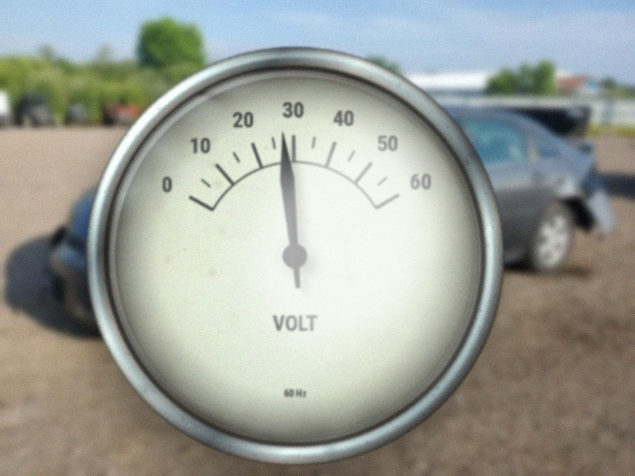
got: 27.5 V
